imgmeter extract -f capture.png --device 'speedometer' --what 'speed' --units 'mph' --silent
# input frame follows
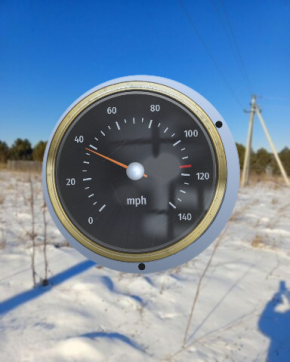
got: 37.5 mph
